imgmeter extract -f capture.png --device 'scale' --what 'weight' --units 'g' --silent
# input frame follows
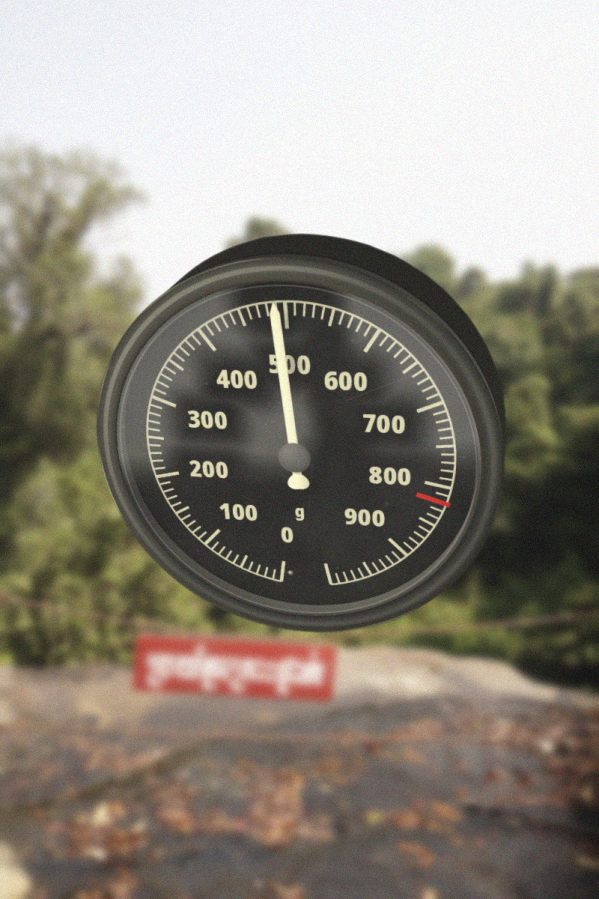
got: 490 g
